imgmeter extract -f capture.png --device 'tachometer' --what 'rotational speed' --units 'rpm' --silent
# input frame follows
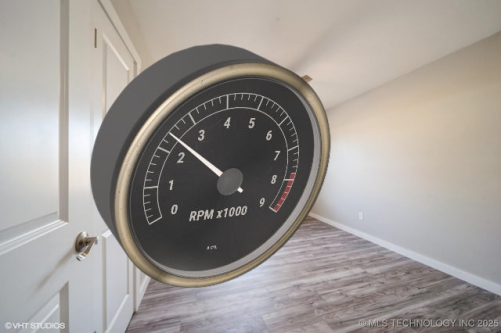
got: 2400 rpm
